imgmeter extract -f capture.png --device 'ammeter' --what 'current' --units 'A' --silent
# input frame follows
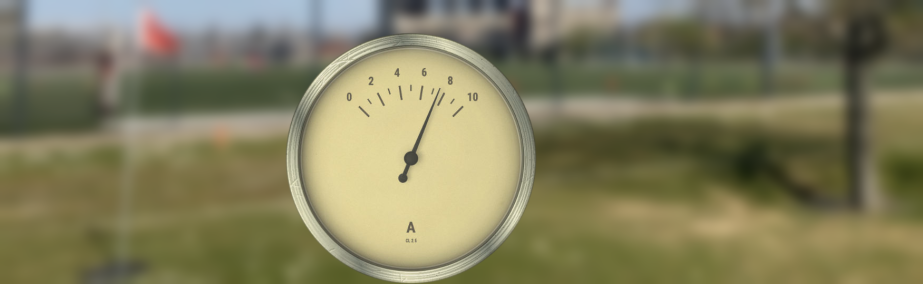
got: 7.5 A
